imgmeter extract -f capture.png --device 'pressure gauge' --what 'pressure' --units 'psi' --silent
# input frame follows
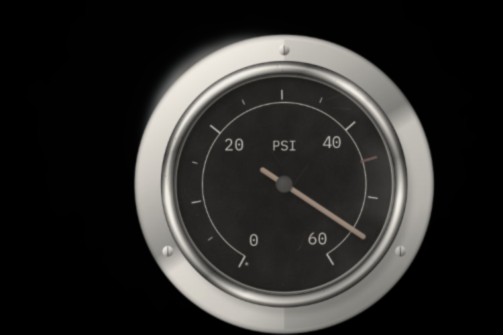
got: 55 psi
